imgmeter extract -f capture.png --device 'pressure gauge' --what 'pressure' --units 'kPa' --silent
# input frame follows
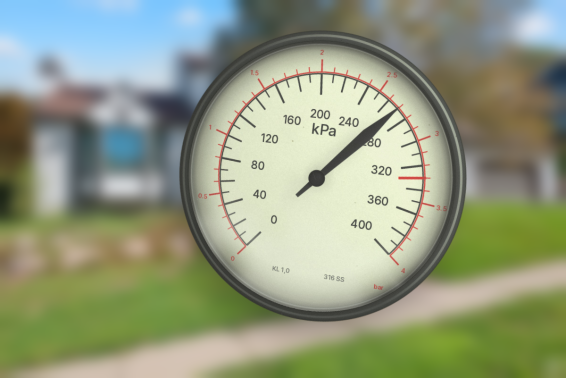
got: 270 kPa
